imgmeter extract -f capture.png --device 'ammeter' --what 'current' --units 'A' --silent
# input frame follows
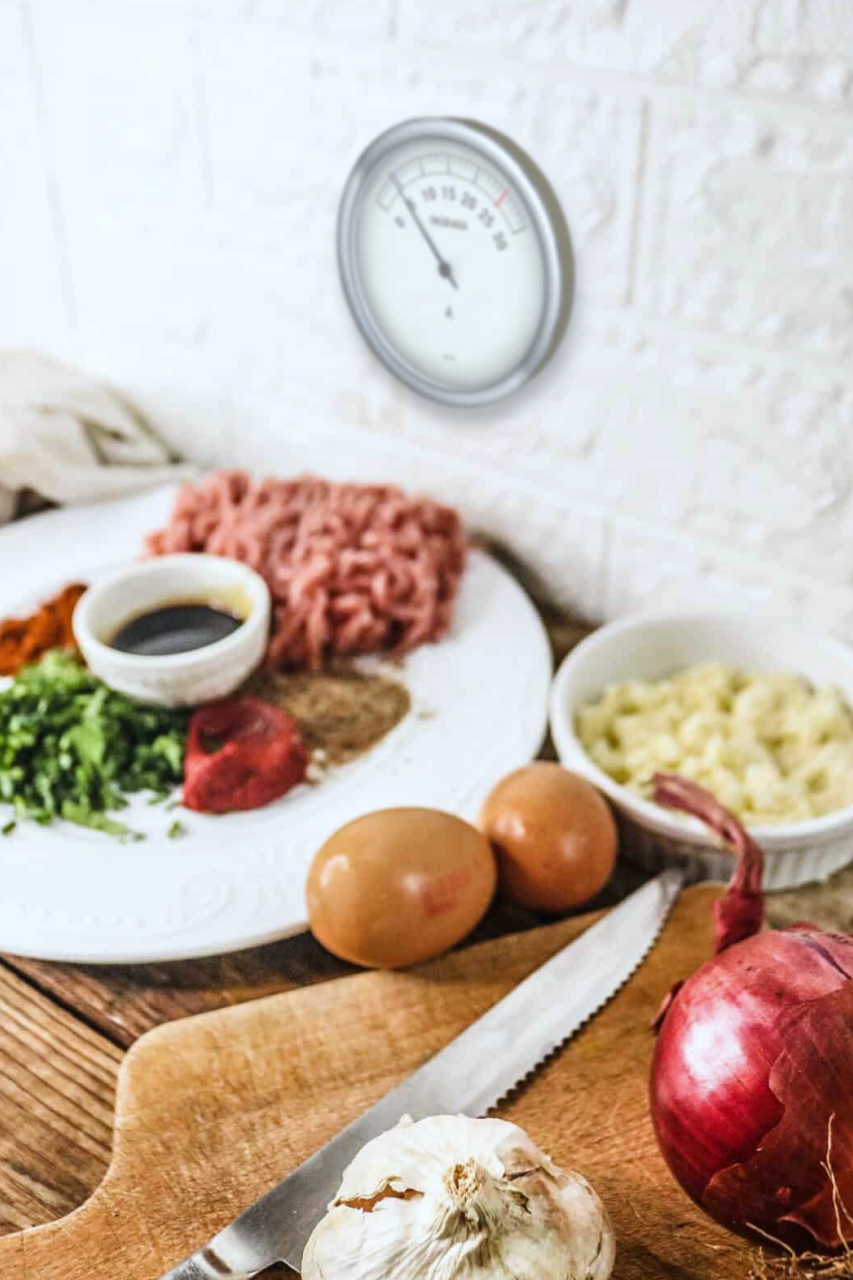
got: 5 A
